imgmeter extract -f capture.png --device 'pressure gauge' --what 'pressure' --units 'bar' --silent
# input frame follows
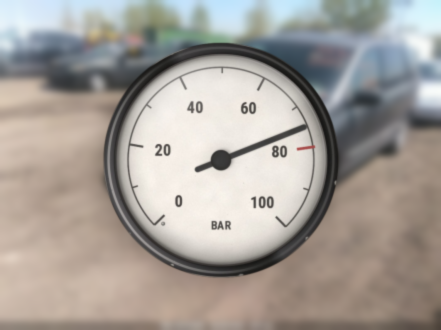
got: 75 bar
